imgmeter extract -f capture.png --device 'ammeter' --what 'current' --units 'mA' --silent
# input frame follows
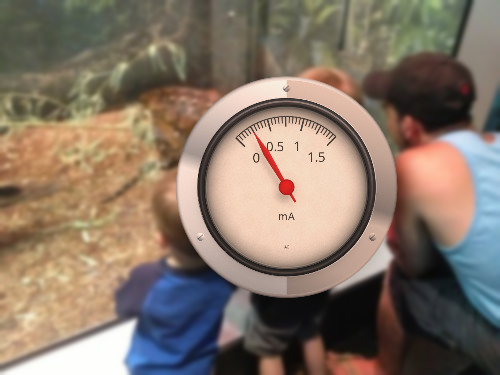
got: 0.25 mA
